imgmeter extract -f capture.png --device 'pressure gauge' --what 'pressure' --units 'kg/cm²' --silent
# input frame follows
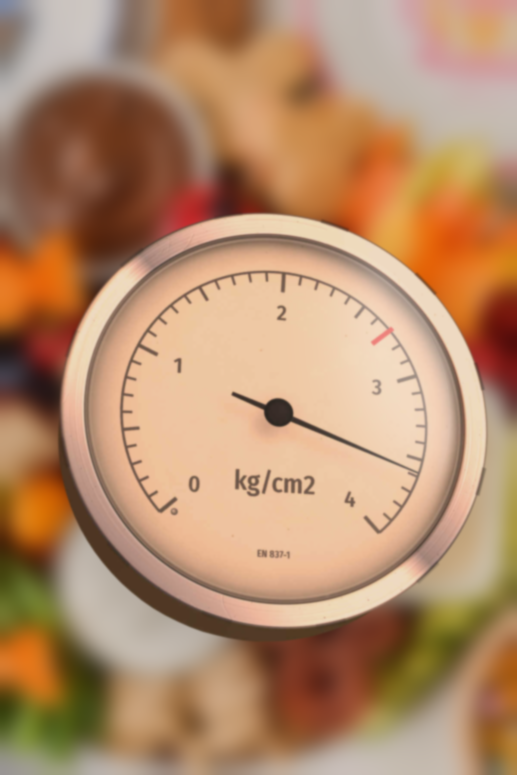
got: 3.6 kg/cm²
